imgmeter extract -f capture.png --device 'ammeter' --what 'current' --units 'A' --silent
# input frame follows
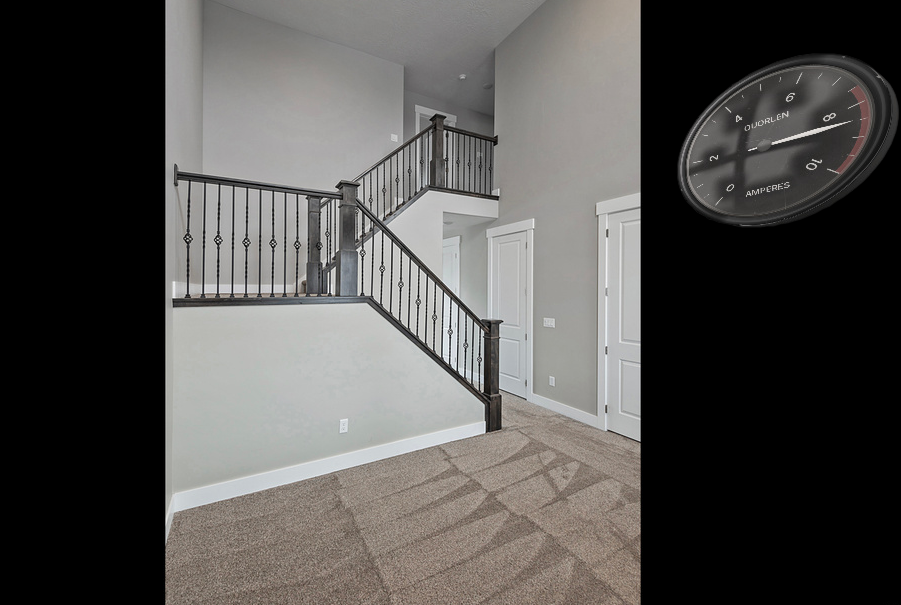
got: 8.5 A
